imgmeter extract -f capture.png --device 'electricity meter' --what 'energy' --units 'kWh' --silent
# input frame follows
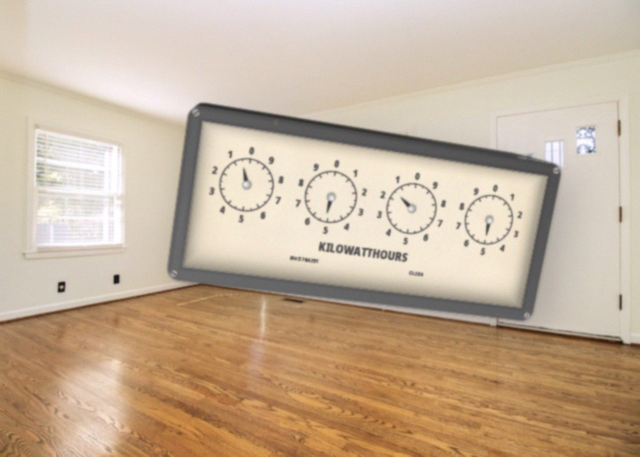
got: 515 kWh
